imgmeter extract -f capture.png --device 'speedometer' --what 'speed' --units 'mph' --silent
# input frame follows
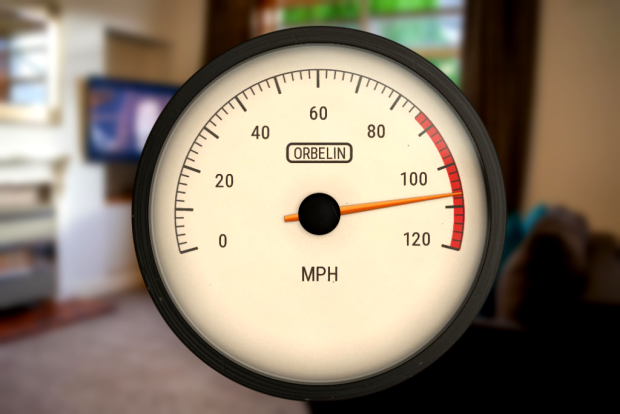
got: 107 mph
